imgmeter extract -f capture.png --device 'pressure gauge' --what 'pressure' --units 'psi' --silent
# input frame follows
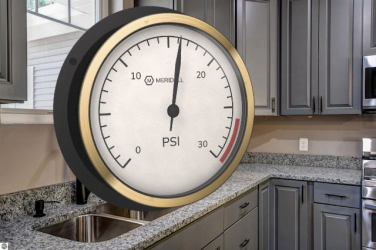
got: 16 psi
